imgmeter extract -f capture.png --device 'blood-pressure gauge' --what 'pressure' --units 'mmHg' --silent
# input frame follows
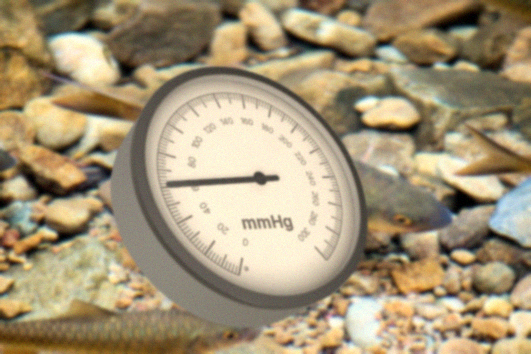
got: 60 mmHg
